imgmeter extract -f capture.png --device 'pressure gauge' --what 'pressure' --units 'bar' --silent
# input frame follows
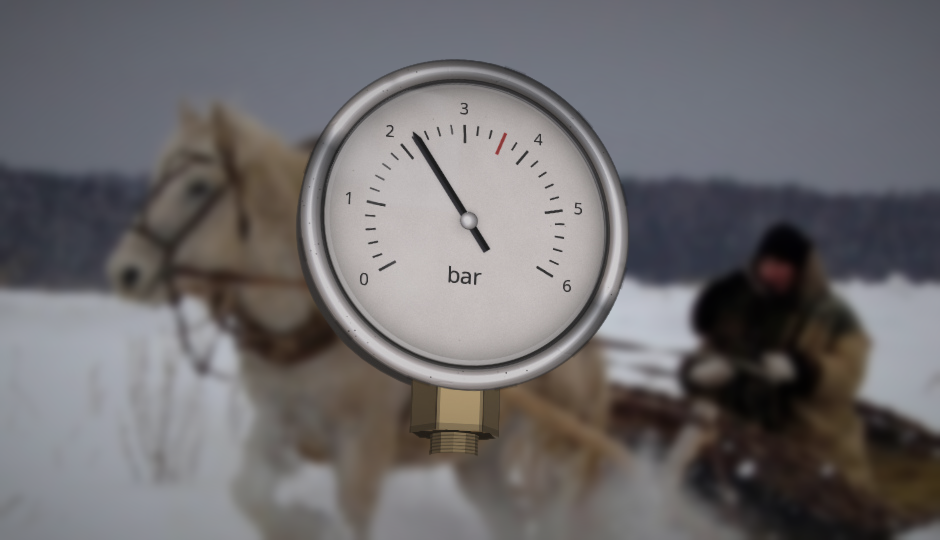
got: 2.2 bar
